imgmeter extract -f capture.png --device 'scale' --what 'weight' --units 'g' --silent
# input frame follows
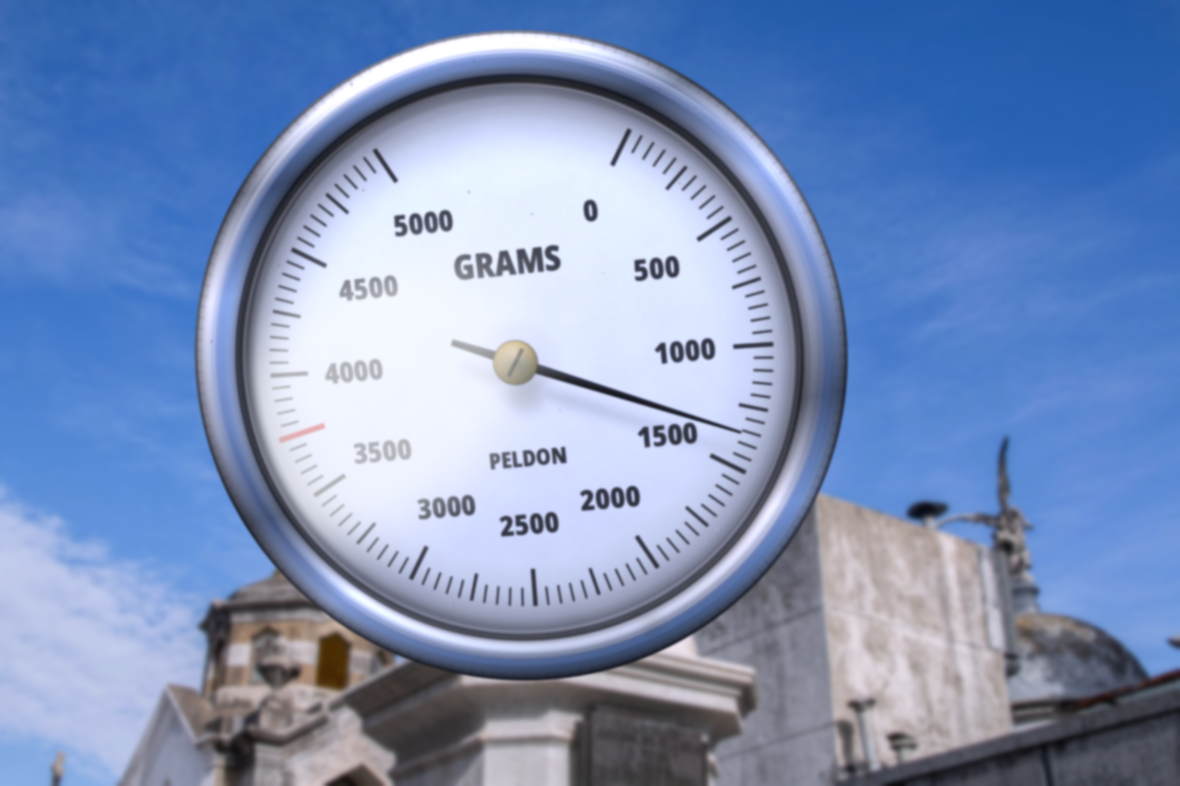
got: 1350 g
